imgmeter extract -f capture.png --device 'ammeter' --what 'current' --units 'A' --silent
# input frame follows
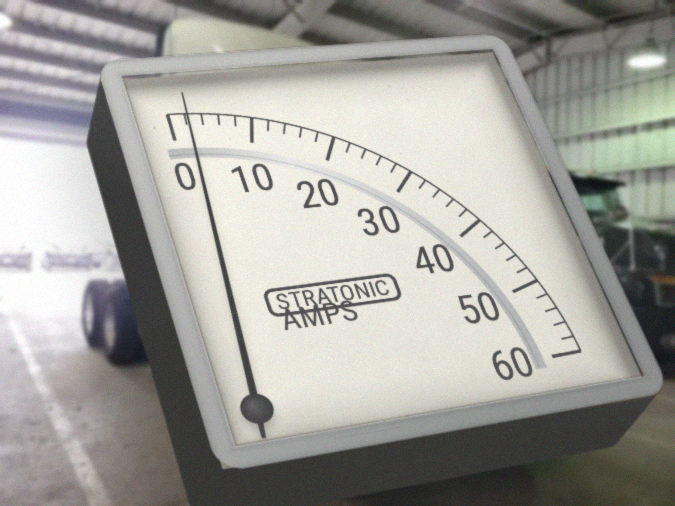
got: 2 A
